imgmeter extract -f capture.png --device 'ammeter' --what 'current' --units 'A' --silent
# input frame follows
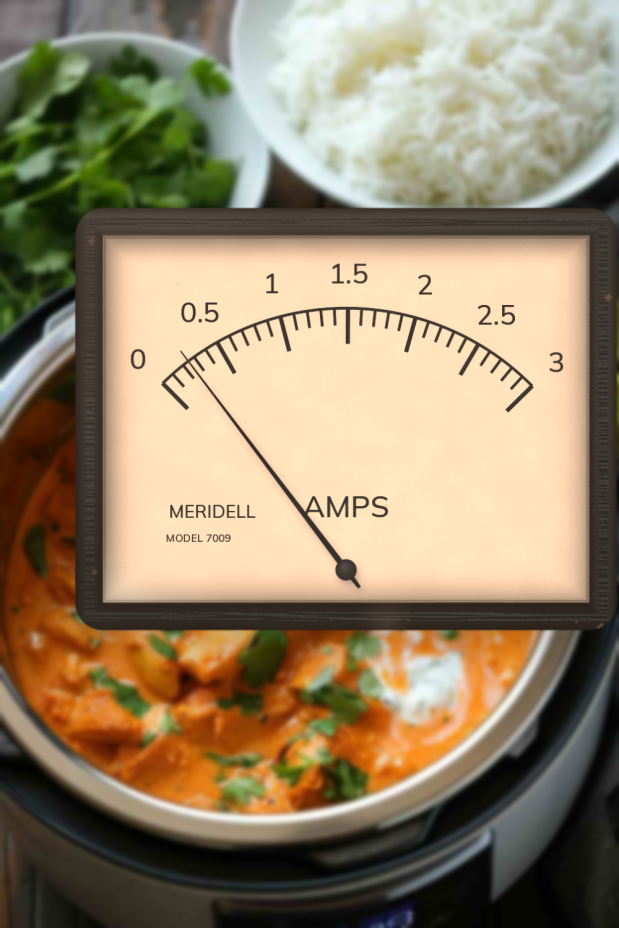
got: 0.25 A
